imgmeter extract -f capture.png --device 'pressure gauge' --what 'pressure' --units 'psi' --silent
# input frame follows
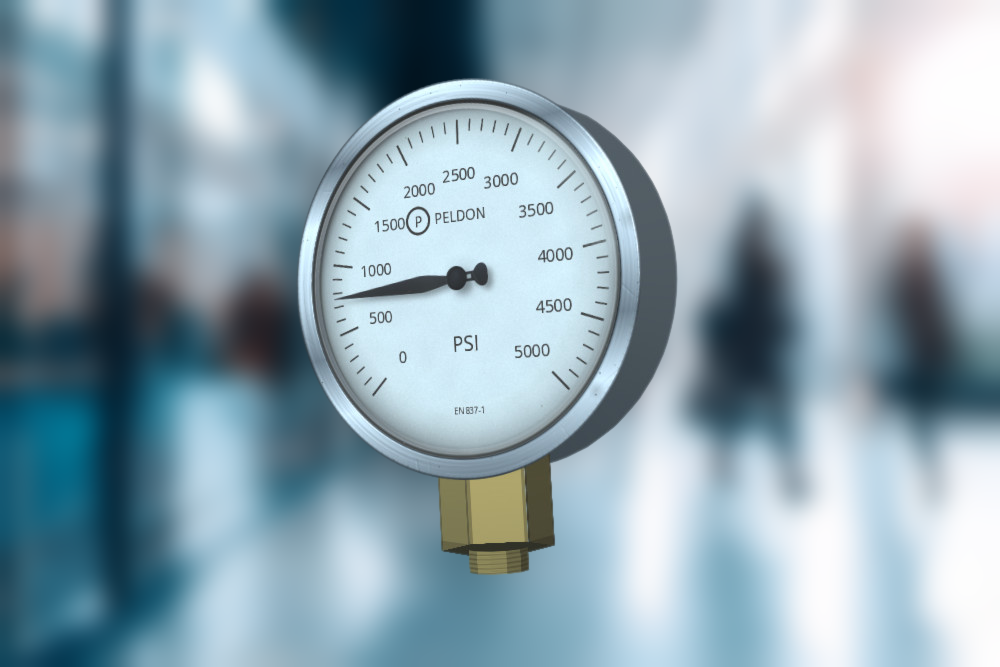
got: 750 psi
